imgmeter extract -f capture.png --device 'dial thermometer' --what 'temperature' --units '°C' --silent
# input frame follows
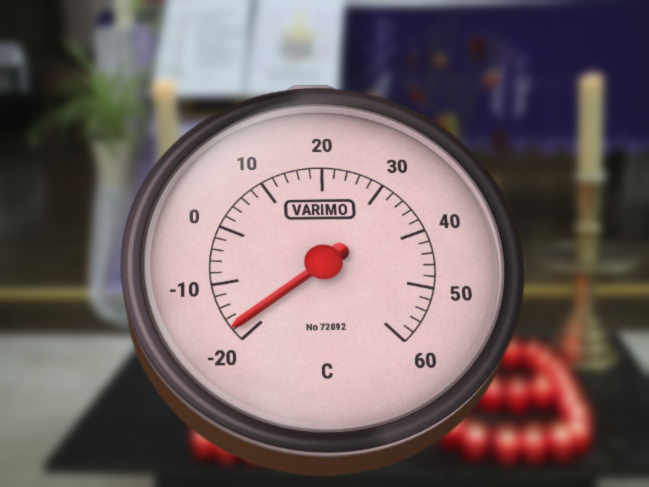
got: -18 °C
